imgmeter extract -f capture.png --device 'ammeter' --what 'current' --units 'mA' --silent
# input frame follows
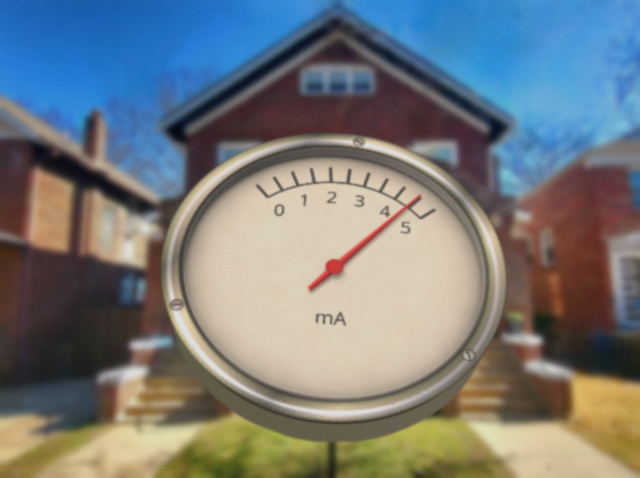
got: 4.5 mA
